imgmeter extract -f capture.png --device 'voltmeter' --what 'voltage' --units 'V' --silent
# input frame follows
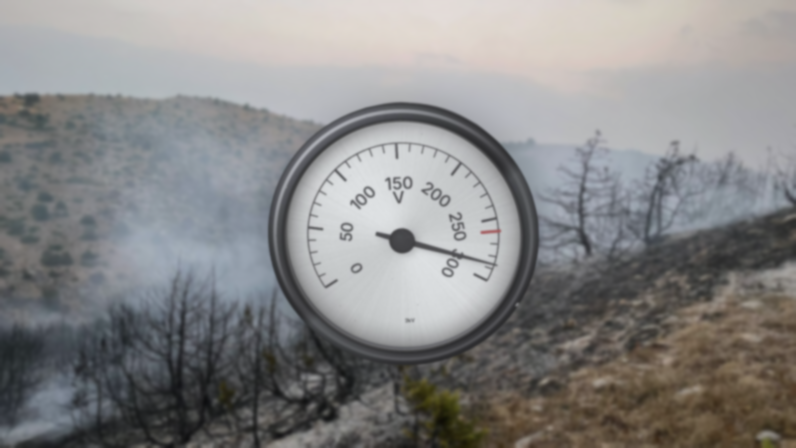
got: 285 V
